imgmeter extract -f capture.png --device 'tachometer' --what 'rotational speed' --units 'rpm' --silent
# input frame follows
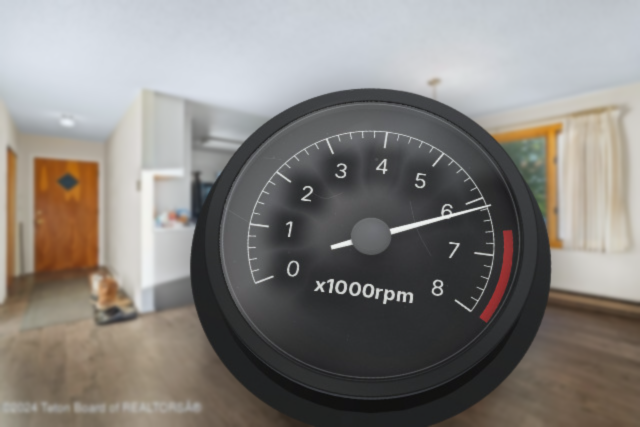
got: 6200 rpm
